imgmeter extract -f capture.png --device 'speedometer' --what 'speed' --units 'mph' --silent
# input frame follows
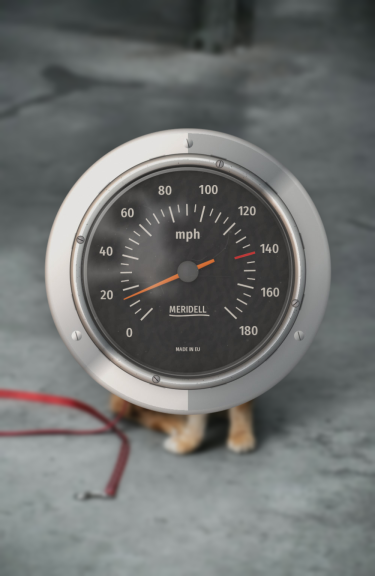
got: 15 mph
